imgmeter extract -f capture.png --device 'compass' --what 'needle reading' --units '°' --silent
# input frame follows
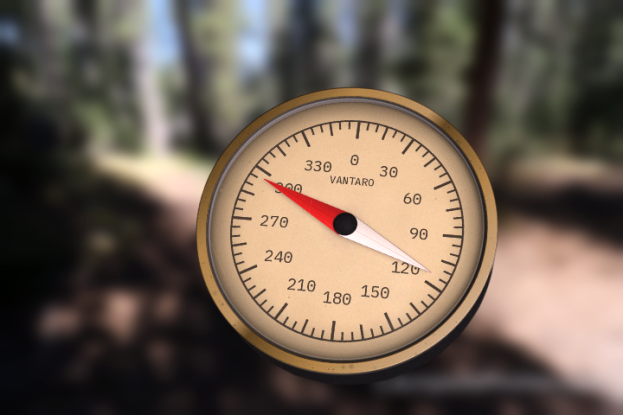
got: 295 °
